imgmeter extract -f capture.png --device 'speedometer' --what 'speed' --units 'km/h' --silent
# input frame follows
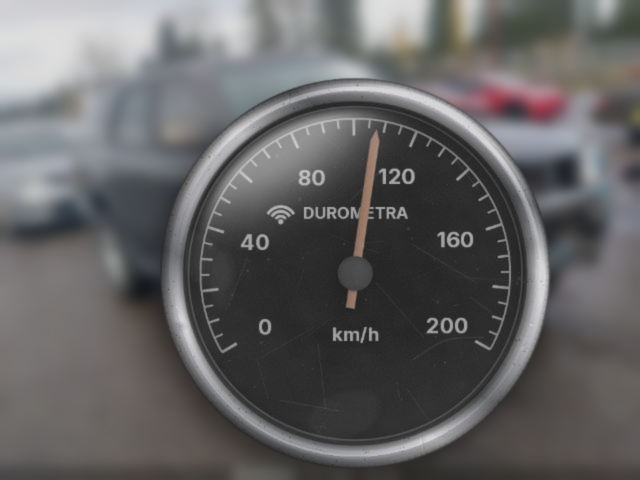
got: 107.5 km/h
